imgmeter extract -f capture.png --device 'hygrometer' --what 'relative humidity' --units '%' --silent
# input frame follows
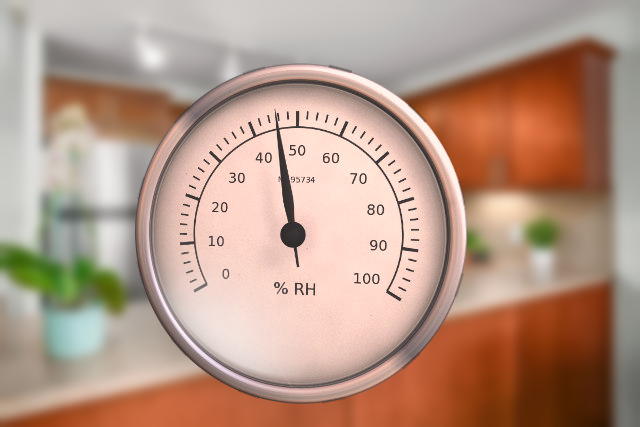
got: 46 %
